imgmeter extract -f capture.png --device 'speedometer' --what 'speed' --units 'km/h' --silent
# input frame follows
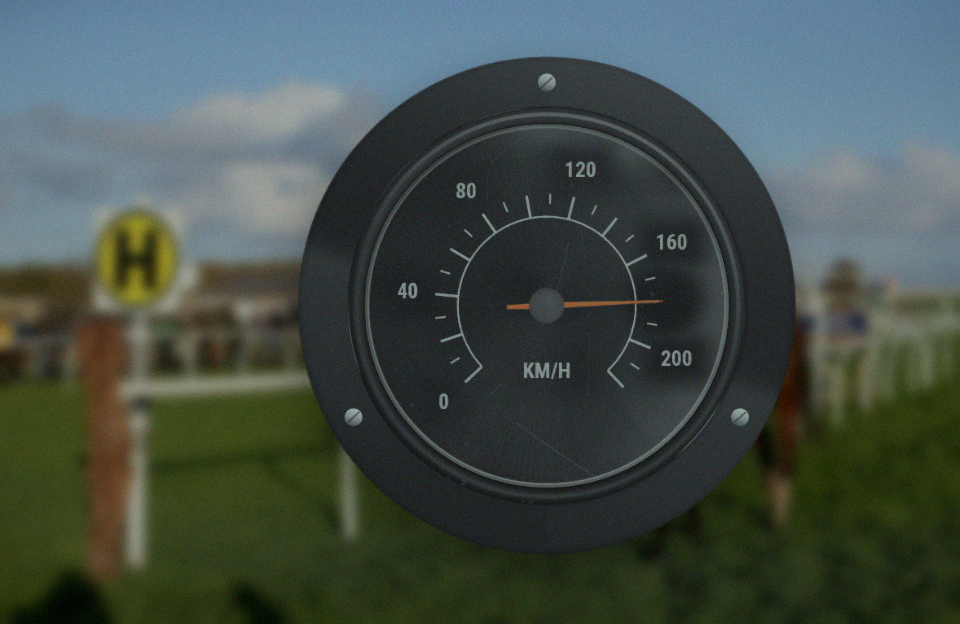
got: 180 km/h
